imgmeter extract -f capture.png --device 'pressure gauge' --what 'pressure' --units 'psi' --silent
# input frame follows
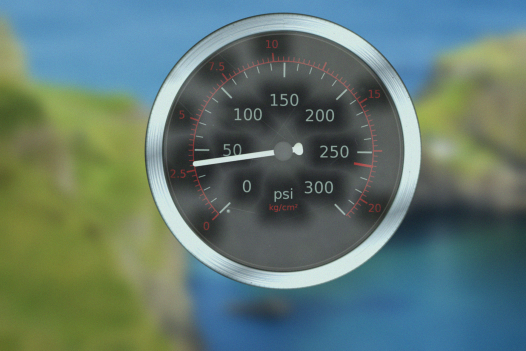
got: 40 psi
